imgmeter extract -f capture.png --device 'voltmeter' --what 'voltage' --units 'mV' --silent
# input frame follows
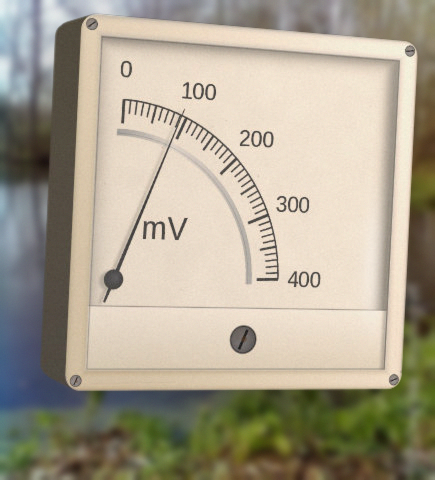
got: 90 mV
